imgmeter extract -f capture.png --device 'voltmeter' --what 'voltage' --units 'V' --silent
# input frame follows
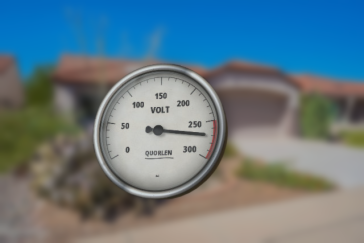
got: 270 V
